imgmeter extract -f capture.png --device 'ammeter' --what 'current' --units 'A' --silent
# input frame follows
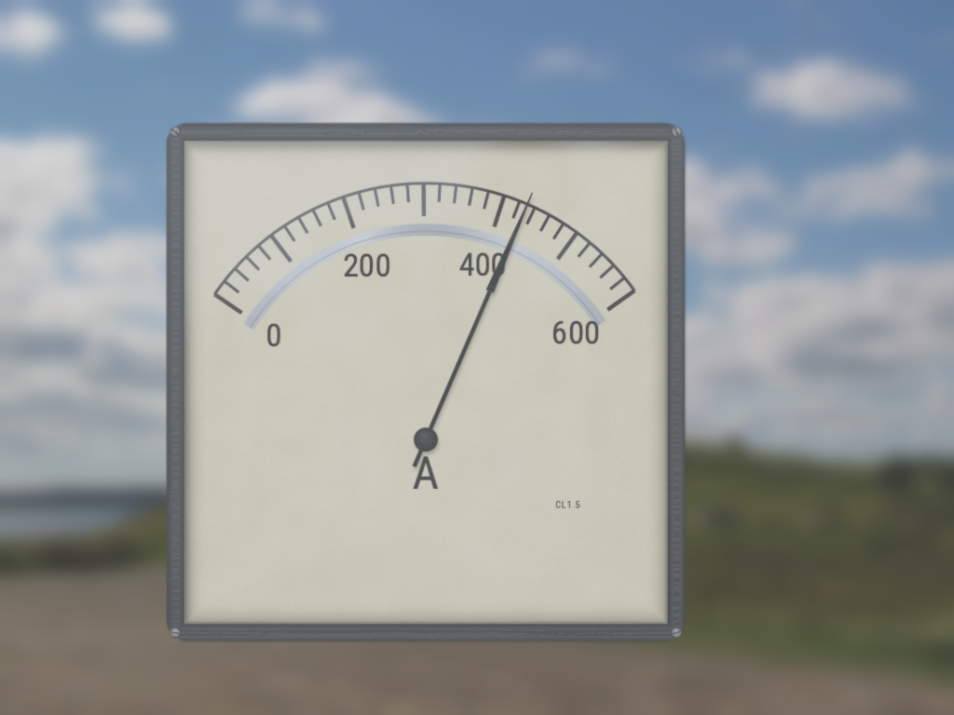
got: 430 A
